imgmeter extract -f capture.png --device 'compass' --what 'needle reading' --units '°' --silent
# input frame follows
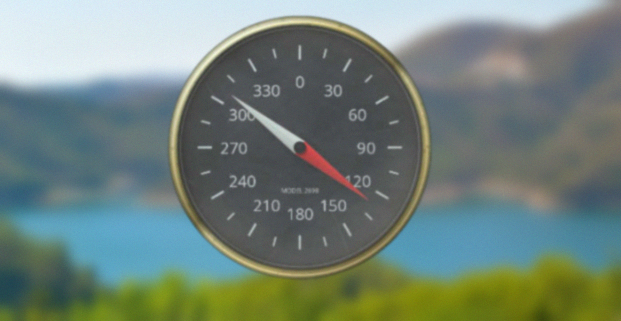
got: 127.5 °
